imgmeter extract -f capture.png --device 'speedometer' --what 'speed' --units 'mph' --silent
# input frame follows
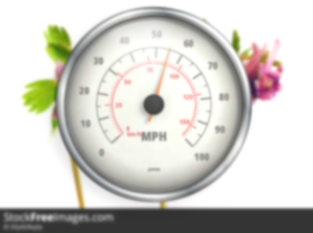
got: 55 mph
